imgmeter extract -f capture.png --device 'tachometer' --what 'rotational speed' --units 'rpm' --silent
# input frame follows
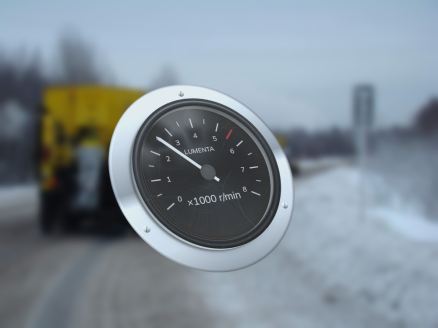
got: 2500 rpm
